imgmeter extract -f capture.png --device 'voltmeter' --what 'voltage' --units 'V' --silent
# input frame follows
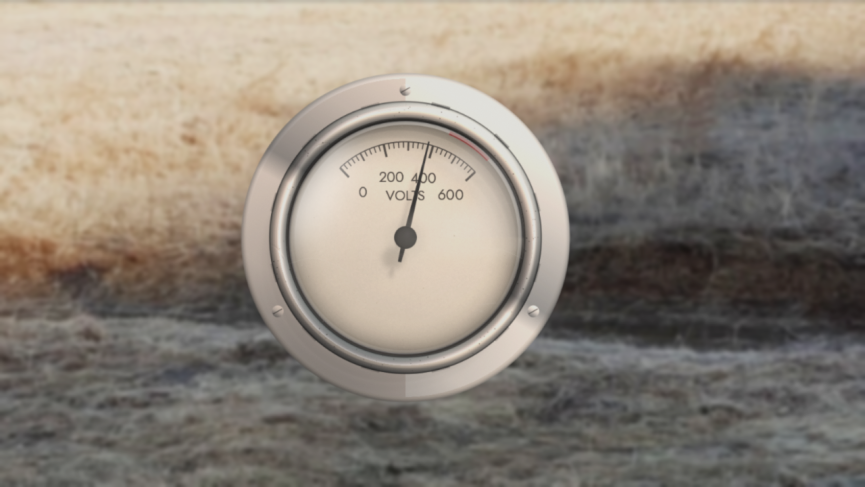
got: 380 V
